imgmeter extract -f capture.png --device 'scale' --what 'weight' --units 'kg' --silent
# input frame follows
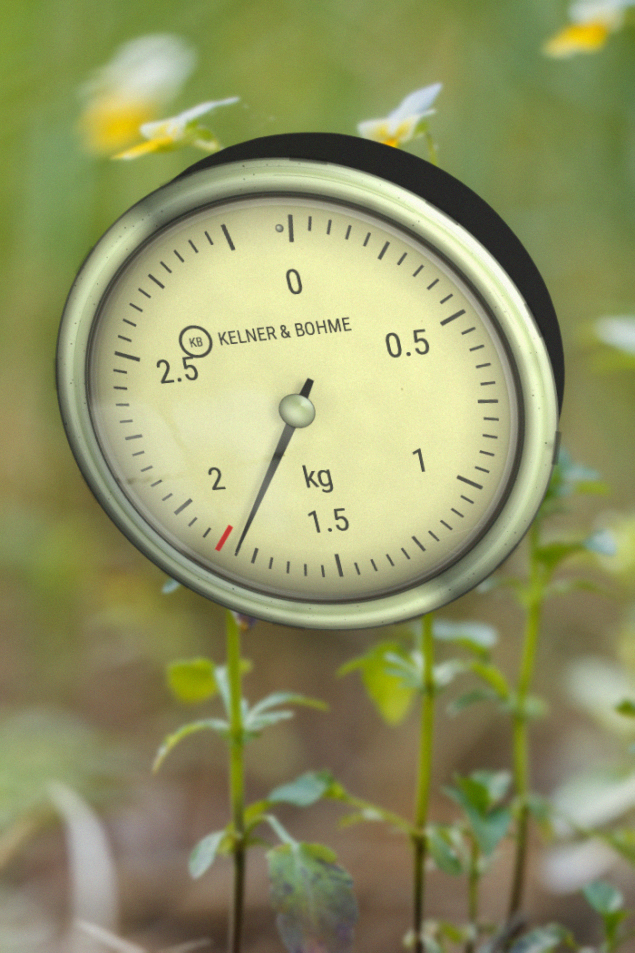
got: 1.8 kg
